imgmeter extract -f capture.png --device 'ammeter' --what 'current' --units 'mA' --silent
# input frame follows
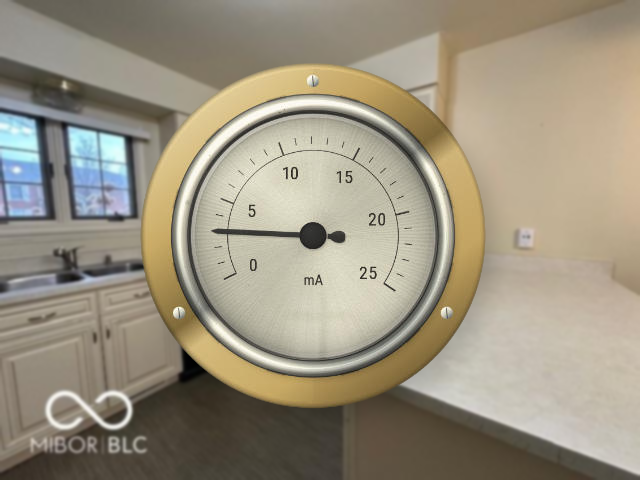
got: 3 mA
